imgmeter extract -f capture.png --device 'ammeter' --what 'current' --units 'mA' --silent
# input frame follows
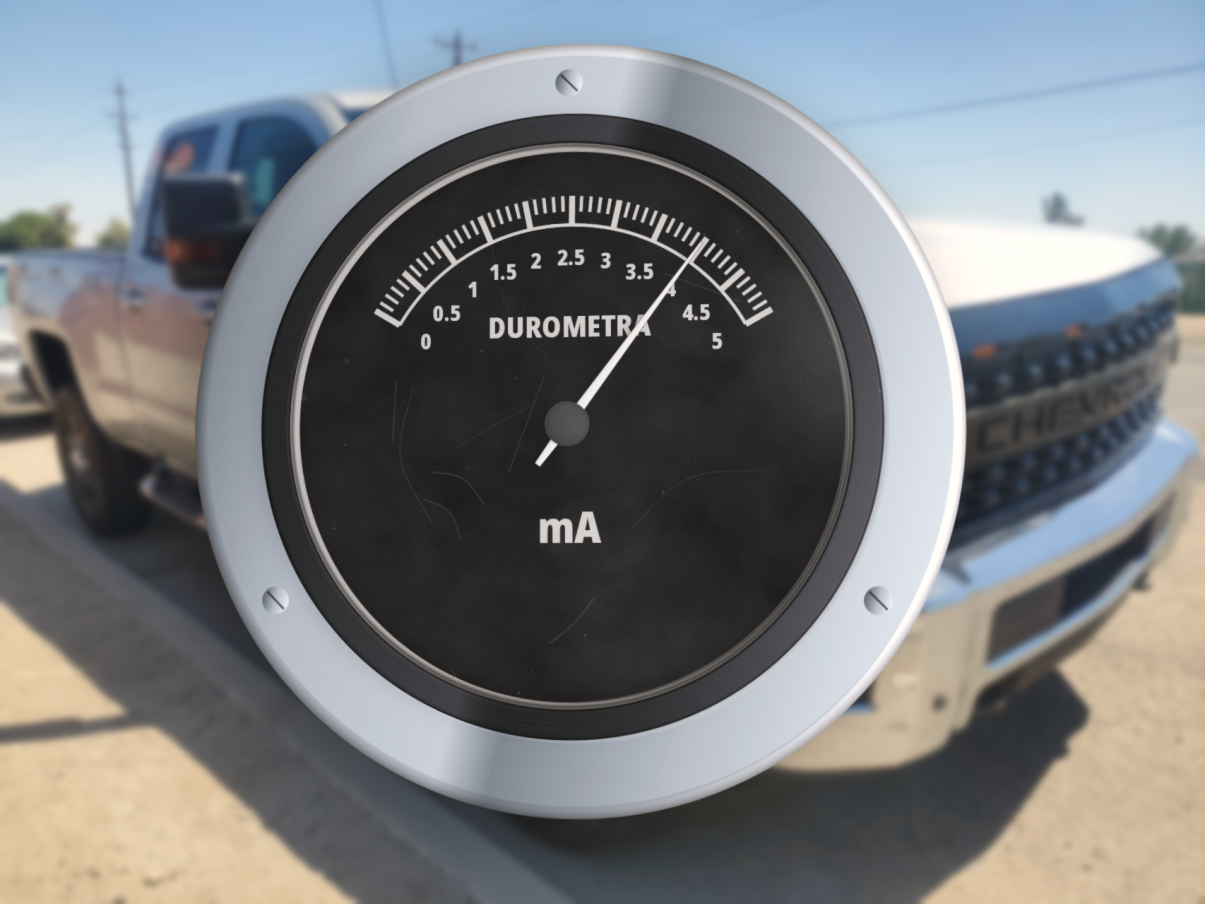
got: 4 mA
